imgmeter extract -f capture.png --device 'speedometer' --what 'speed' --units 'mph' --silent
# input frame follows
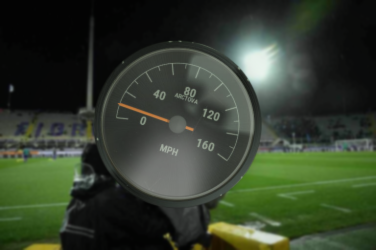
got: 10 mph
